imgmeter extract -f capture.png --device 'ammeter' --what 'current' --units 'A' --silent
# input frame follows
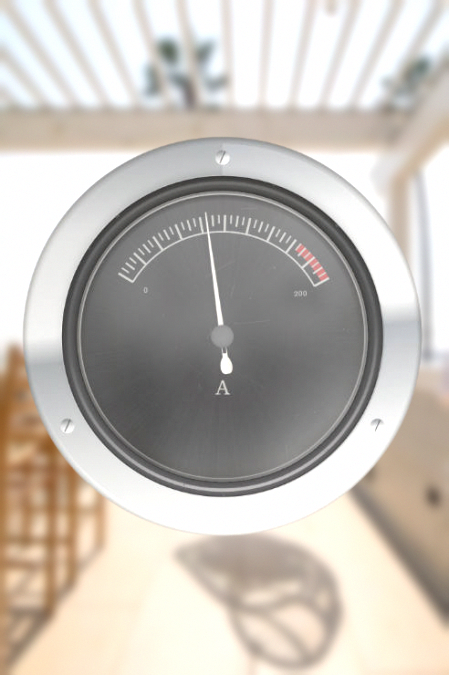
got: 85 A
